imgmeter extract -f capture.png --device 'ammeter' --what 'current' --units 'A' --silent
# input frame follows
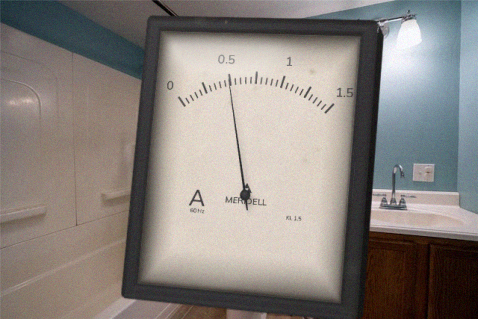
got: 0.5 A
